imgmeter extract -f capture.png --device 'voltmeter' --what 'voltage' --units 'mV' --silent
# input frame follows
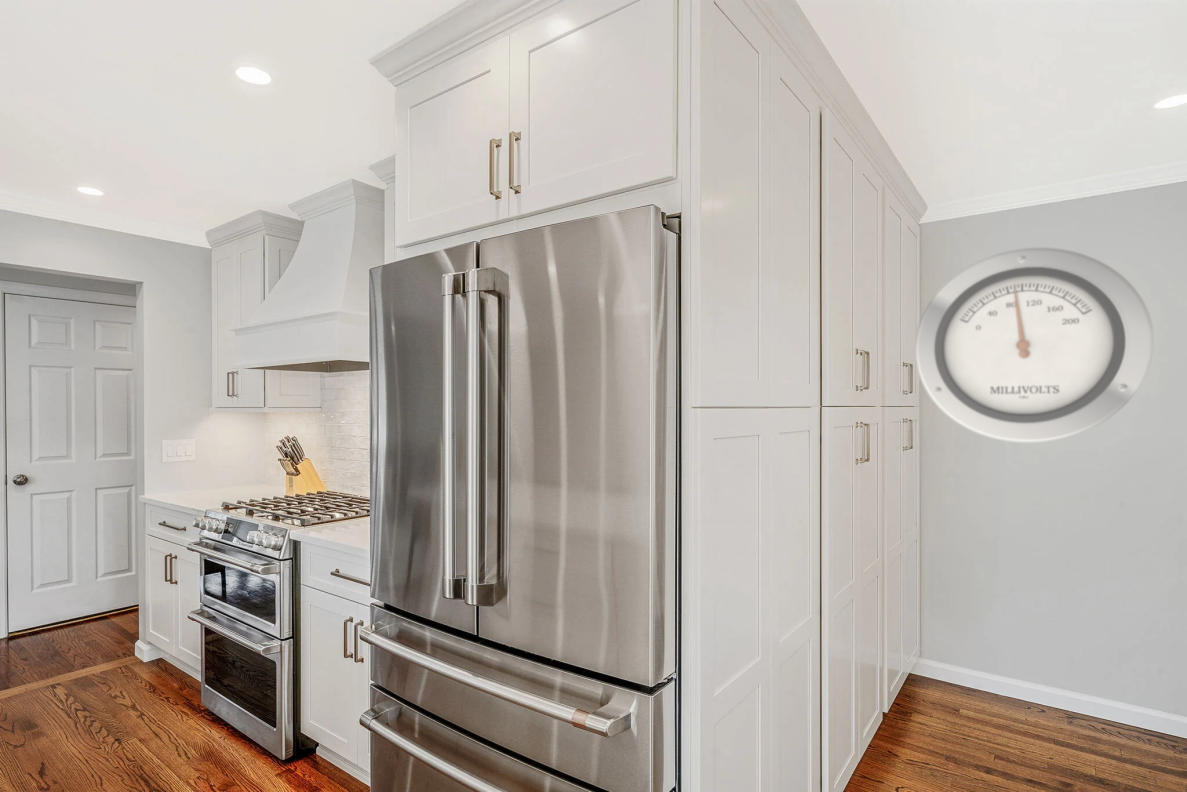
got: 90 mV
